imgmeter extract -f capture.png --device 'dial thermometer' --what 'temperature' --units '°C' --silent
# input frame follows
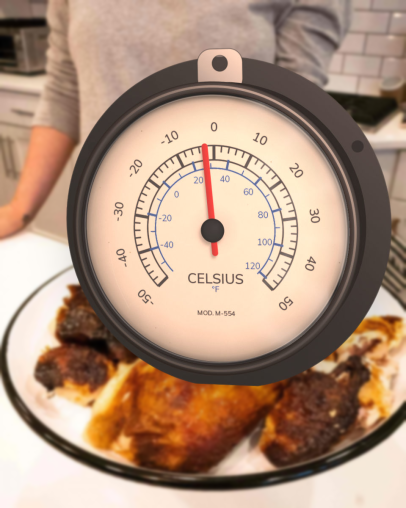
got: -2 °C
